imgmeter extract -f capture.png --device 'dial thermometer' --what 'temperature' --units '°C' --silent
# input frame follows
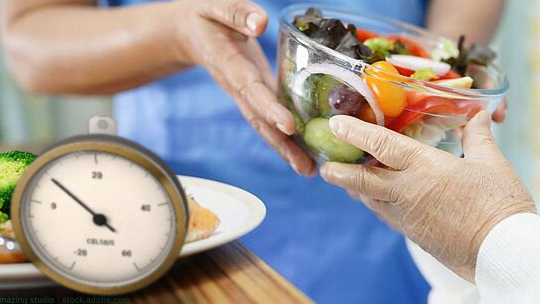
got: 8 °C
